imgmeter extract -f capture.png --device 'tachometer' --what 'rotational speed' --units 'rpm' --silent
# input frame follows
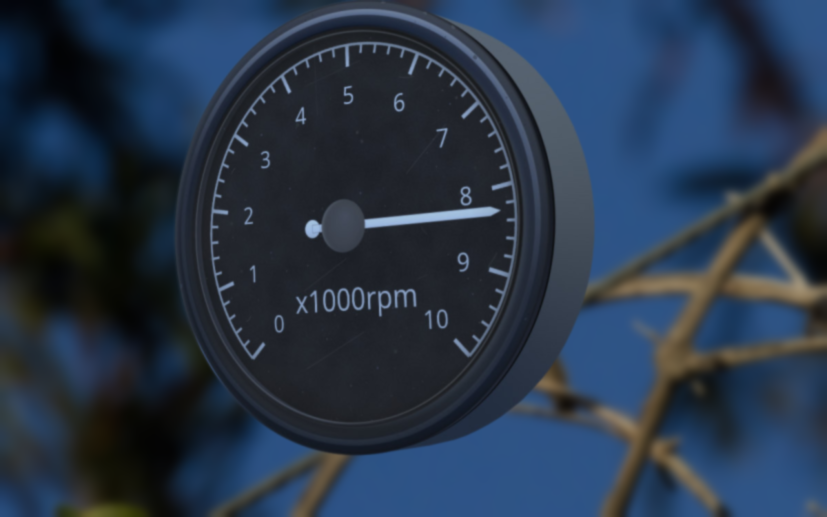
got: 8300 rpm
